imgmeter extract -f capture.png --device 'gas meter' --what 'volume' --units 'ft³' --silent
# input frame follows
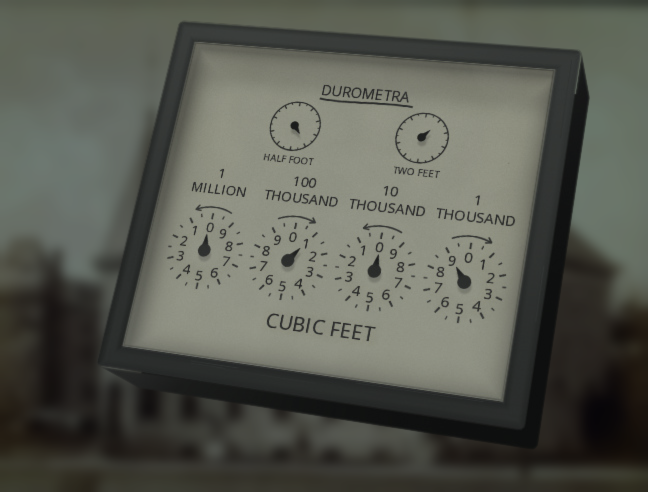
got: 9900 ft³
